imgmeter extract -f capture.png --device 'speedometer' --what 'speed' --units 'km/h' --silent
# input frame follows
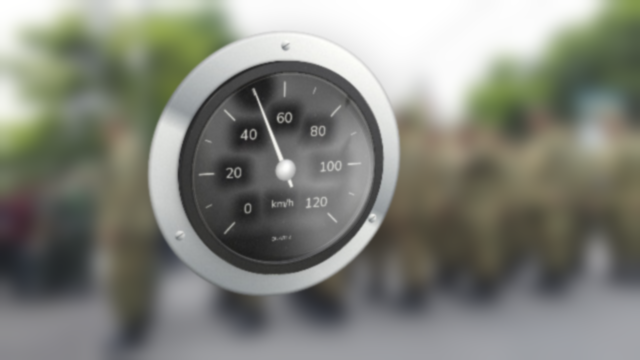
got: 50 km/h
